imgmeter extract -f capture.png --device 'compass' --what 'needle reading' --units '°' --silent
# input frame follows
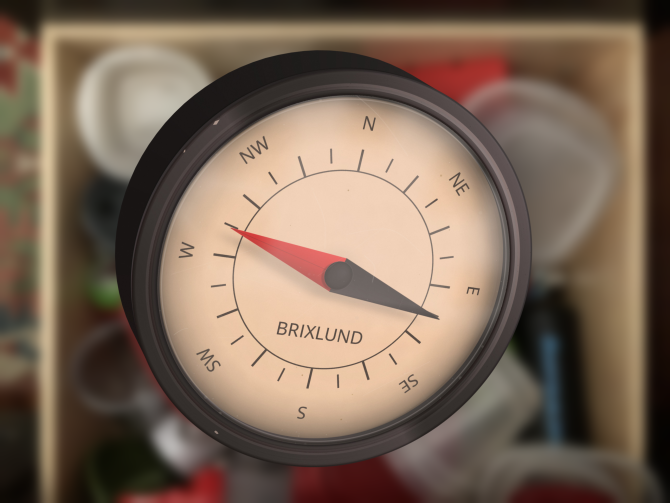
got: 285 °
